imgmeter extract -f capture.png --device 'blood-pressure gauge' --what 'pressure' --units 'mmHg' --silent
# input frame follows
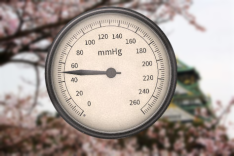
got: 50 mmHg
